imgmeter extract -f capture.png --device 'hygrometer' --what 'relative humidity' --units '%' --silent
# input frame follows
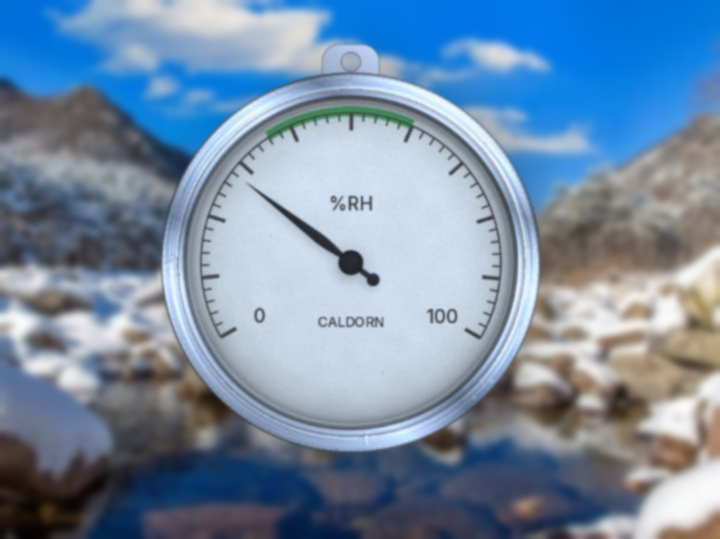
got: 28 %
